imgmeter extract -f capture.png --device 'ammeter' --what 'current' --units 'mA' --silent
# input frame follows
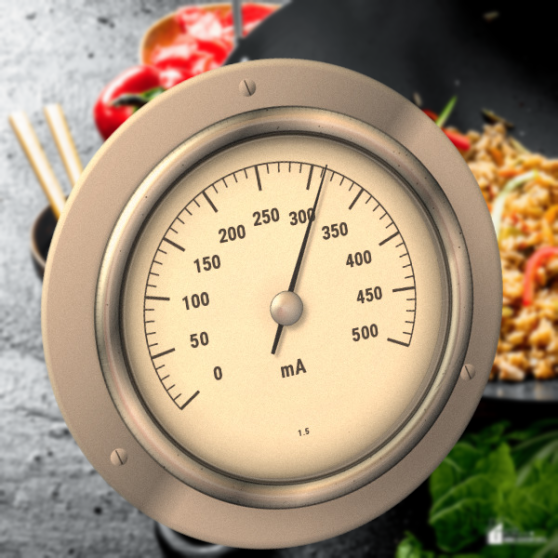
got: 310 mA
